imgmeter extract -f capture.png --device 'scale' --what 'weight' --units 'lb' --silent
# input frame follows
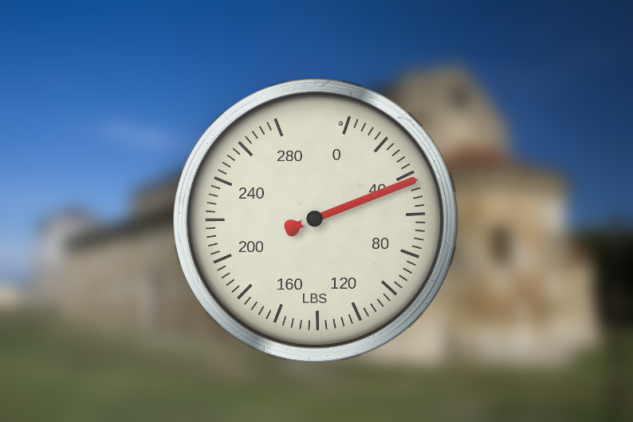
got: 44 lb
